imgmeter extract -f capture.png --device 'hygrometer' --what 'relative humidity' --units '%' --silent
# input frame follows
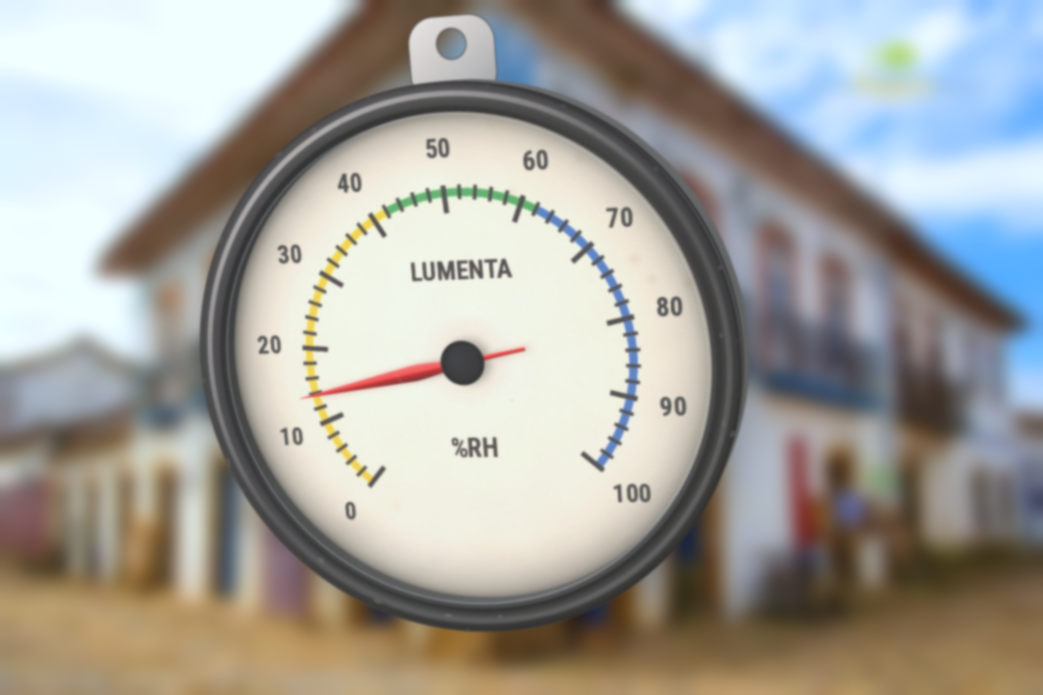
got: 14 %
